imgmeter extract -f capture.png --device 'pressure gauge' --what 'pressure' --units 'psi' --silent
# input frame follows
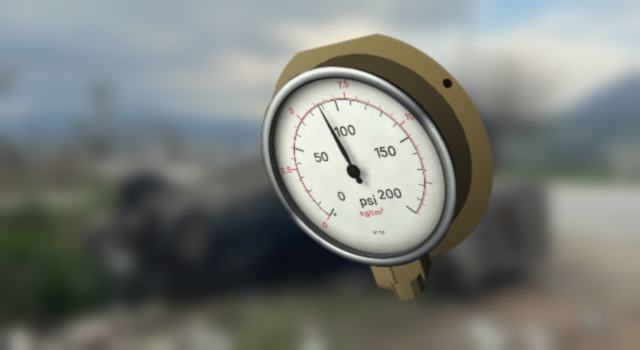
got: 90 psi
